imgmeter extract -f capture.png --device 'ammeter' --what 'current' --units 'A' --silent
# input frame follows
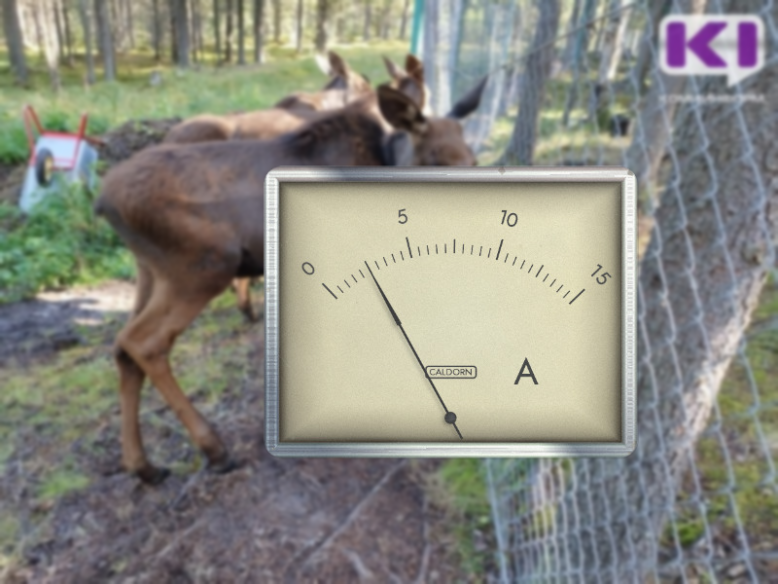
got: 2.5 A
